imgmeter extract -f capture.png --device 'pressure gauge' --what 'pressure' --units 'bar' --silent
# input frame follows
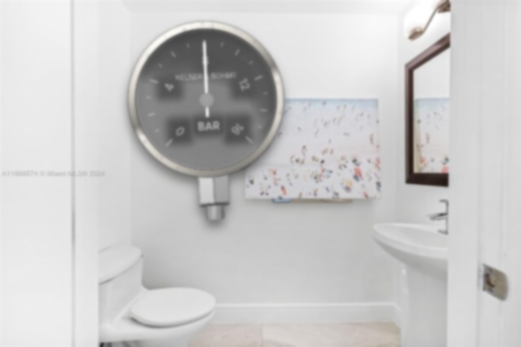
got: 8 bar
